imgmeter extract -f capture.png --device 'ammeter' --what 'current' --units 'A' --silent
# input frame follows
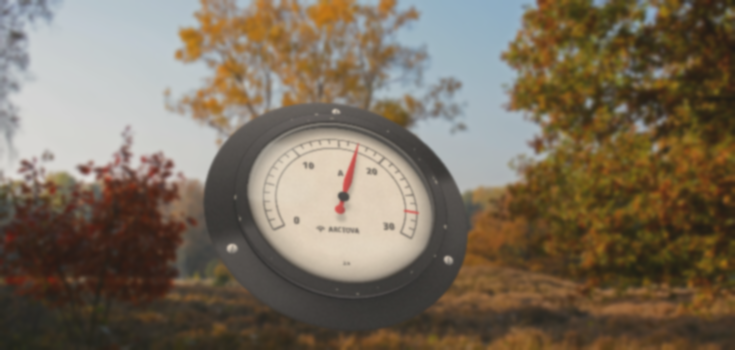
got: 17 A
